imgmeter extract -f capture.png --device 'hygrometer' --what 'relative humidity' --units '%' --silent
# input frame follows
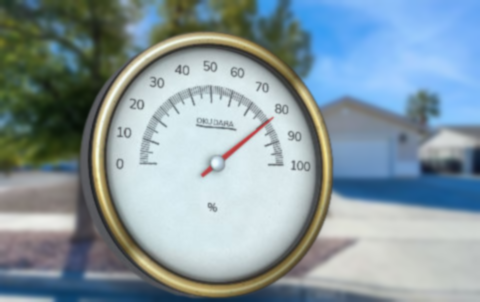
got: 80 %
